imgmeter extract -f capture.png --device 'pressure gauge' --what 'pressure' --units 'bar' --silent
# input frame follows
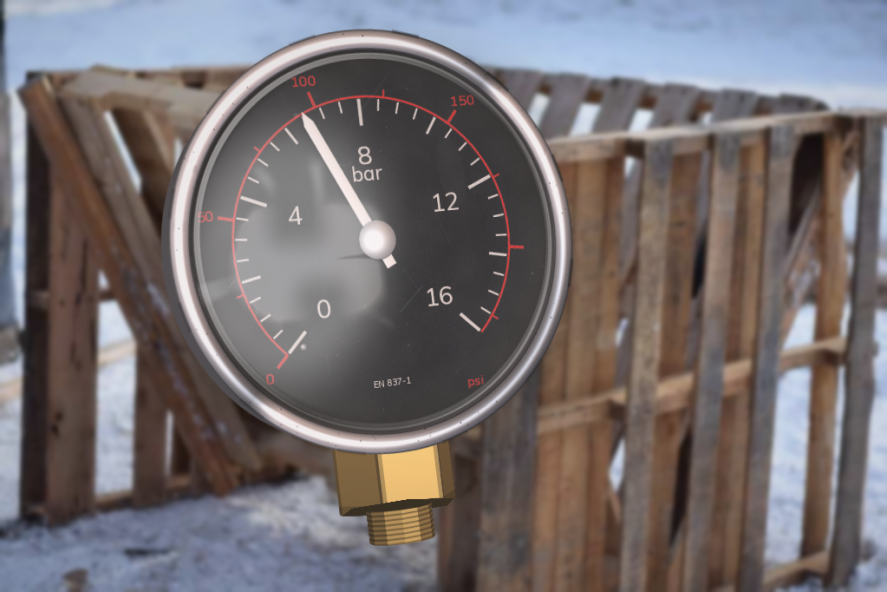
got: 6.5 bar
